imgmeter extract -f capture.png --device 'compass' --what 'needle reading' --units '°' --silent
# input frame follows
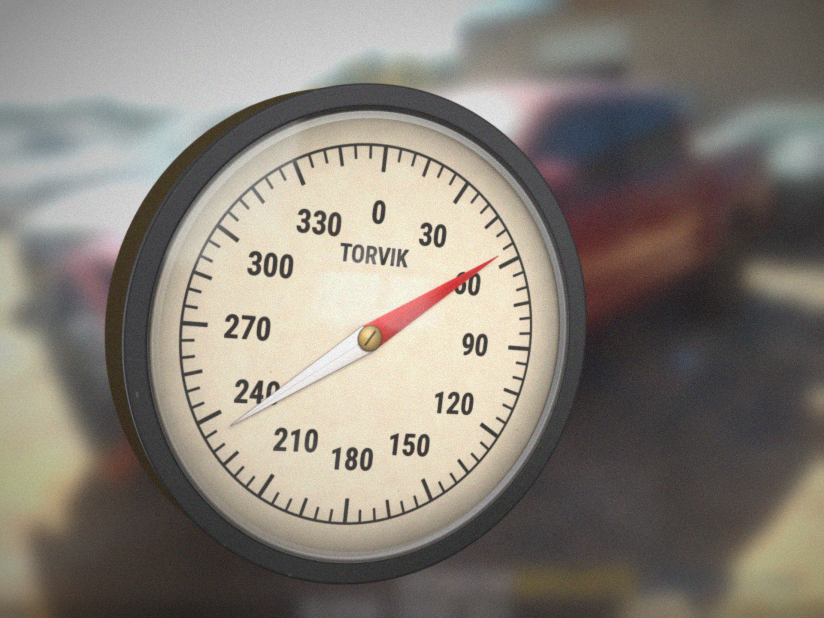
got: 55 °
